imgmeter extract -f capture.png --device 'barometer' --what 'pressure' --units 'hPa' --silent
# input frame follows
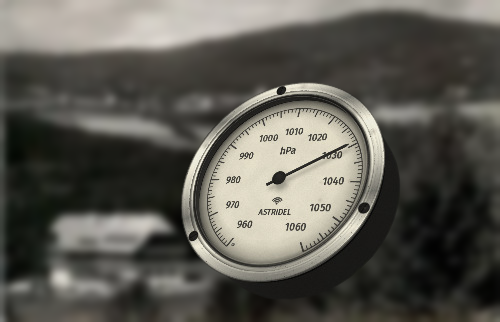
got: 1030 hPa
